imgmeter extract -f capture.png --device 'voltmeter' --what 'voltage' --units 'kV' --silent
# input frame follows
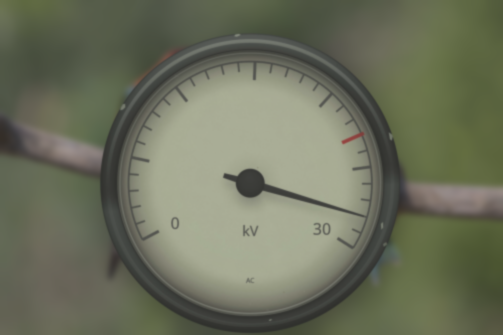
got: 28 kV
